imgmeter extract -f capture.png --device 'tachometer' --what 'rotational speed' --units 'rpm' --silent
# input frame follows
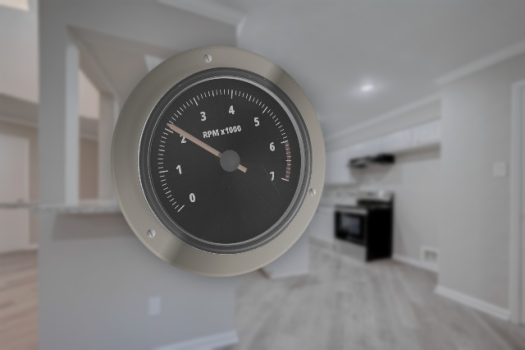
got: 2100 rpm
